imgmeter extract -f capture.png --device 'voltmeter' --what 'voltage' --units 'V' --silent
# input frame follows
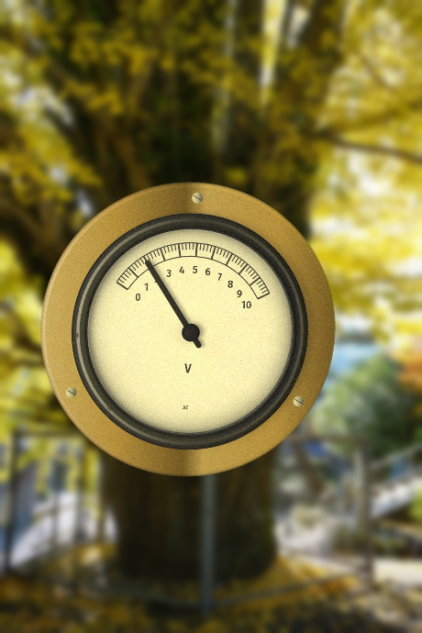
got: 2 V
